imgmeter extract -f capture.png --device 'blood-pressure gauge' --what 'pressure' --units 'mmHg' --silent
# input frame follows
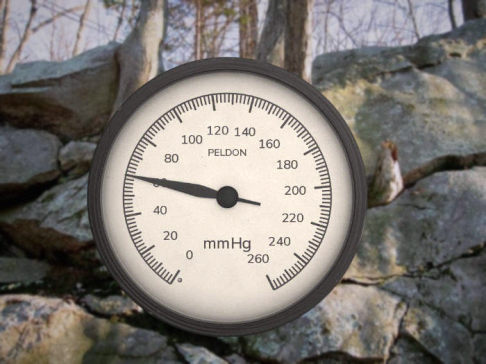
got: 60 mmHg
